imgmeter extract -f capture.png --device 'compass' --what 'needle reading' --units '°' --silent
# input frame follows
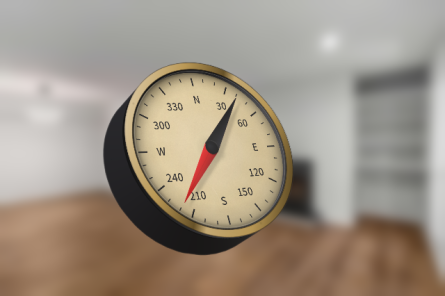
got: 220 °
